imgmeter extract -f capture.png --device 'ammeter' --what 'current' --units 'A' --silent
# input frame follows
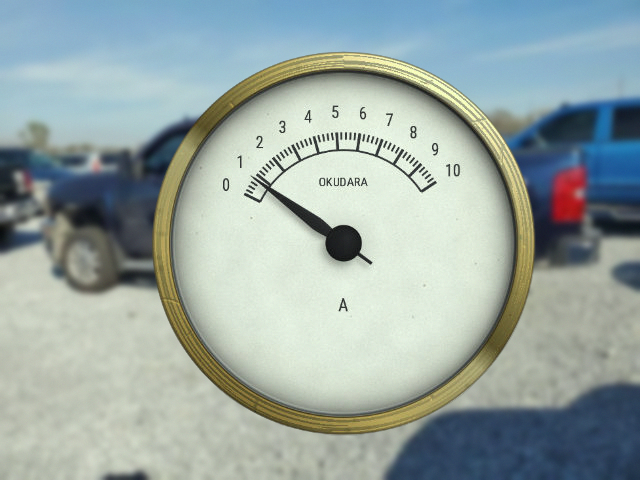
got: 0.8 A
